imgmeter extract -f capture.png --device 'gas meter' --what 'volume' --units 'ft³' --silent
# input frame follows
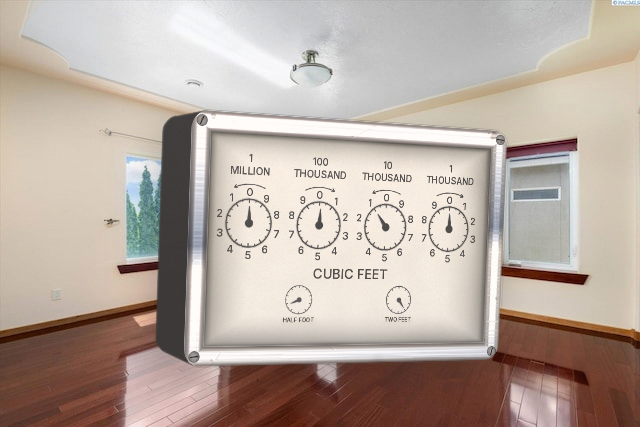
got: 1000 ft³
